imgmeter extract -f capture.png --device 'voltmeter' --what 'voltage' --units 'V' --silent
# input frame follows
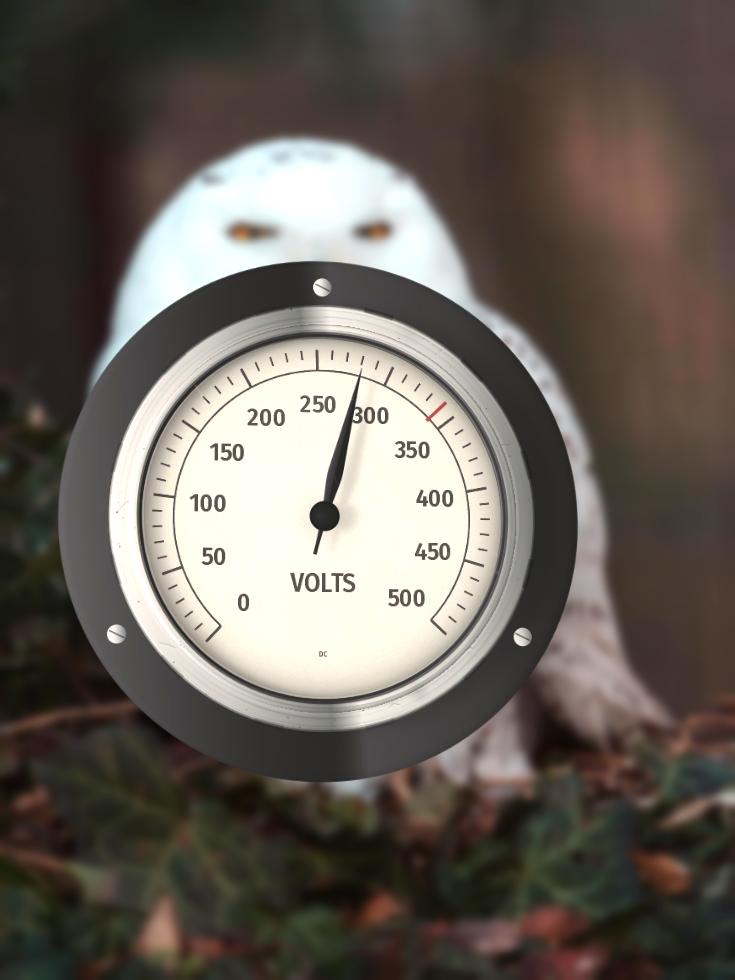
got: 280 V
